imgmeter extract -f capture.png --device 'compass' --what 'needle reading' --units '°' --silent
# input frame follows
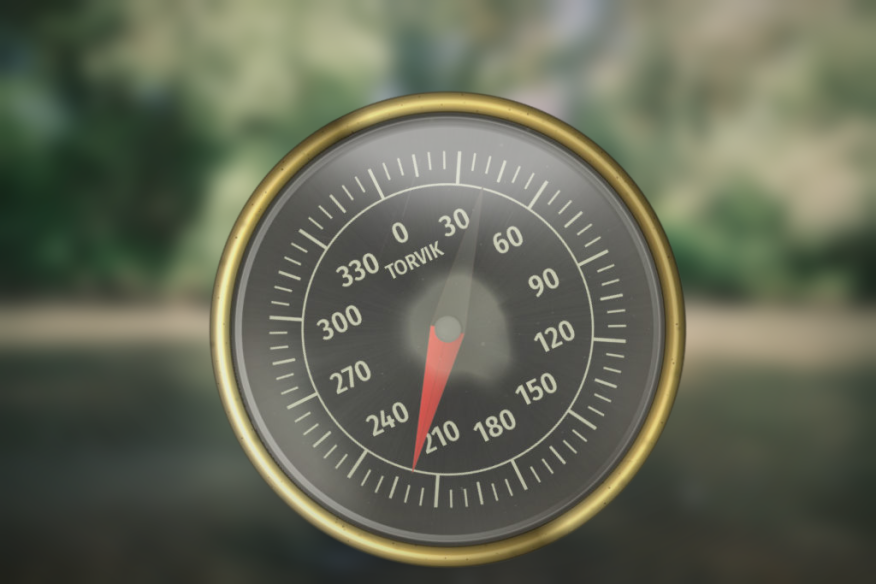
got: 220 °
